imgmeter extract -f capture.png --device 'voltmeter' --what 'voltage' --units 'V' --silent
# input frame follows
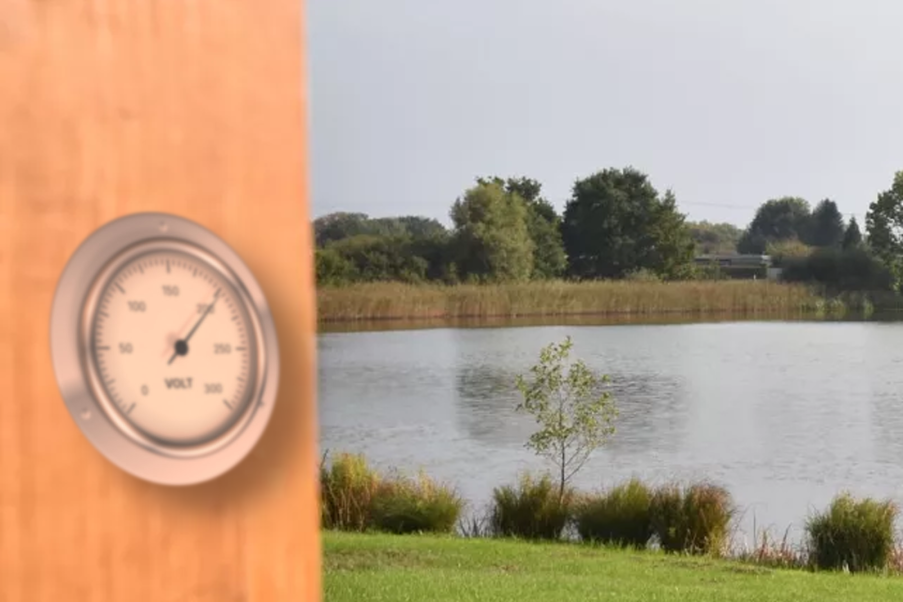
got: 200 V
